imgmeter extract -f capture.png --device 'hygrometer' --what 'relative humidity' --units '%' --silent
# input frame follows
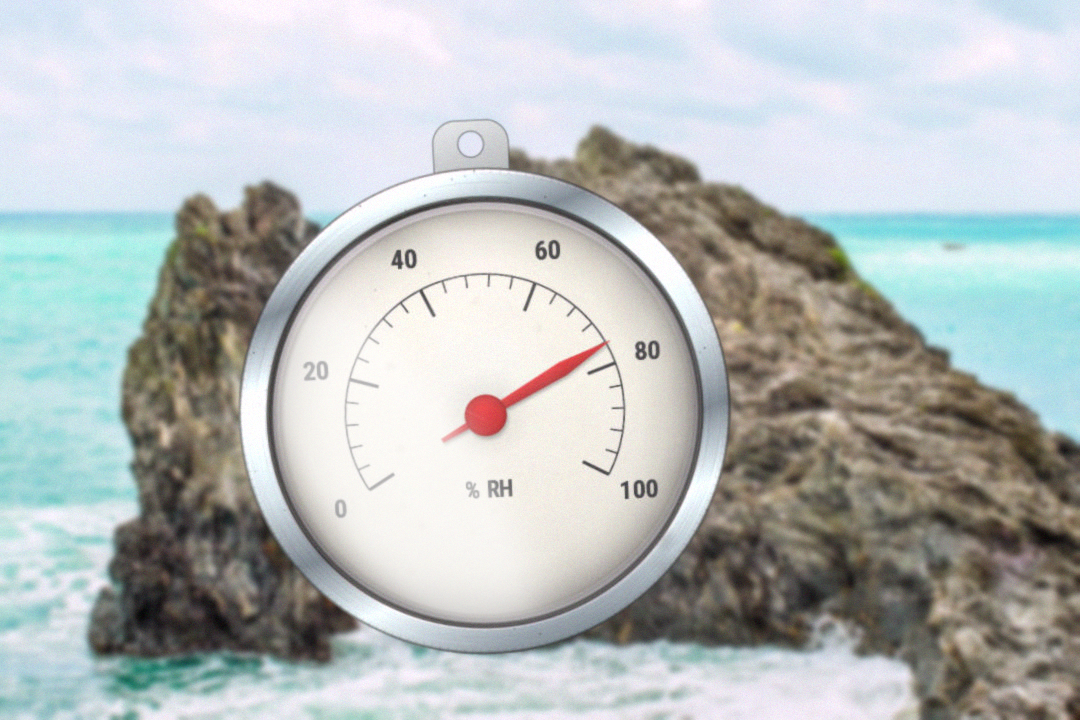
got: 76 %
